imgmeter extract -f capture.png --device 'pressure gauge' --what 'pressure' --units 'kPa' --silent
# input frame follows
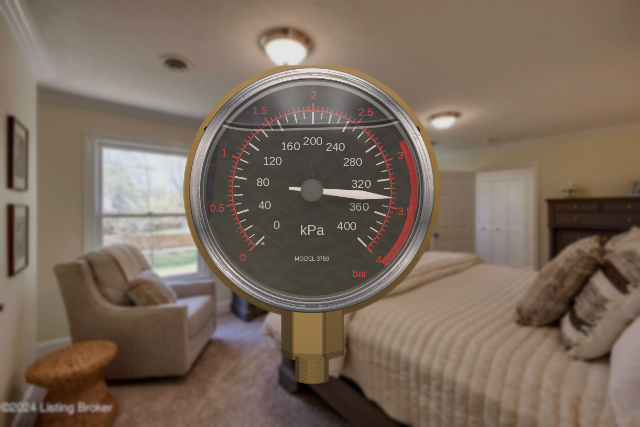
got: 340 kPa
